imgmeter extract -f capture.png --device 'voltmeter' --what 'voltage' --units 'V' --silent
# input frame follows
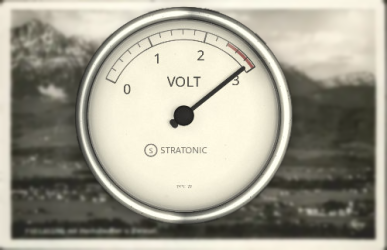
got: 2.9 V
